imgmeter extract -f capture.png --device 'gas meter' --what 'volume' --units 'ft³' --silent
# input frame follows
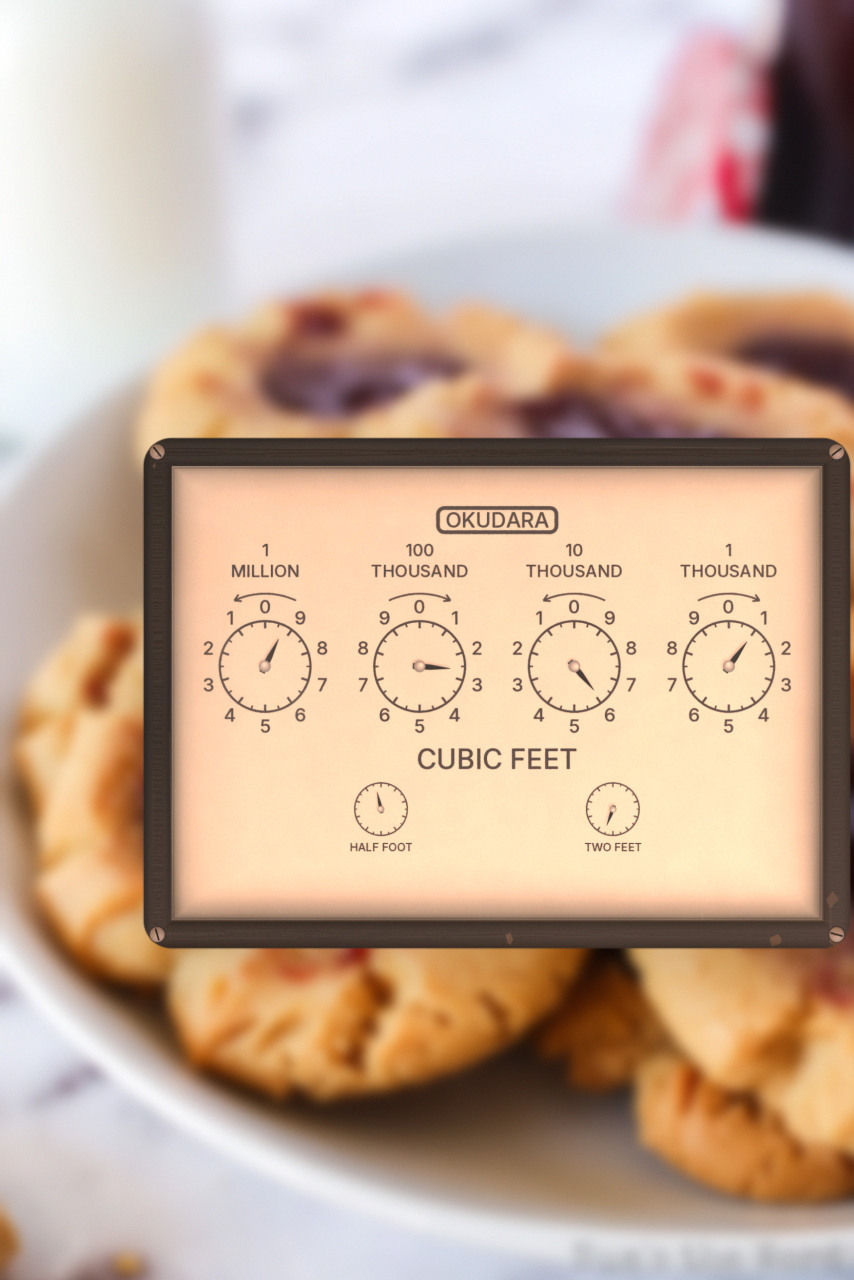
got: 926100 ft³
